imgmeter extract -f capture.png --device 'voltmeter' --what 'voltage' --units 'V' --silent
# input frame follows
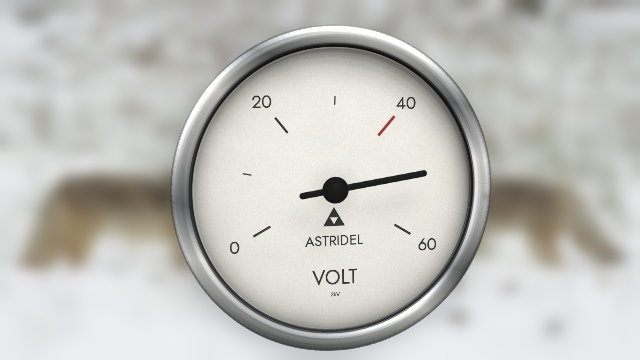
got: 50 V
